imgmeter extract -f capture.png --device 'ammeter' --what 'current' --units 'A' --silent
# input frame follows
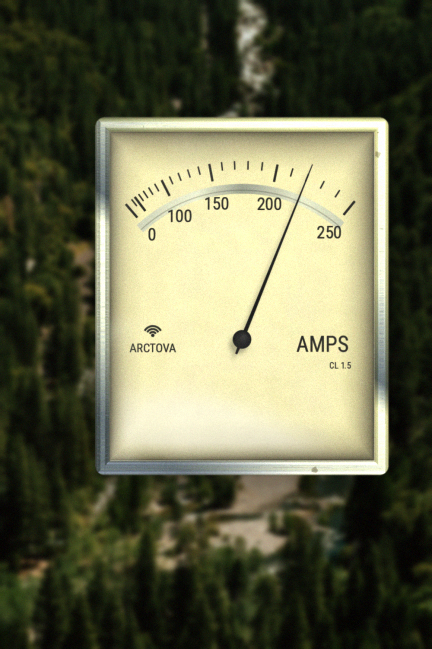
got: 220 A
